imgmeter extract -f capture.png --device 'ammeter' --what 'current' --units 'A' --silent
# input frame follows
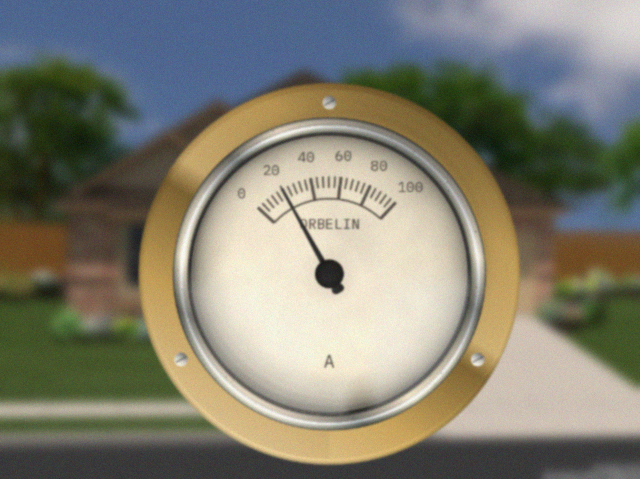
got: 20 A
